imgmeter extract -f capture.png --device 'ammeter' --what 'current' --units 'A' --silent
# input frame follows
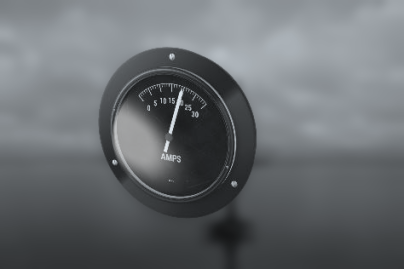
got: 20 A
